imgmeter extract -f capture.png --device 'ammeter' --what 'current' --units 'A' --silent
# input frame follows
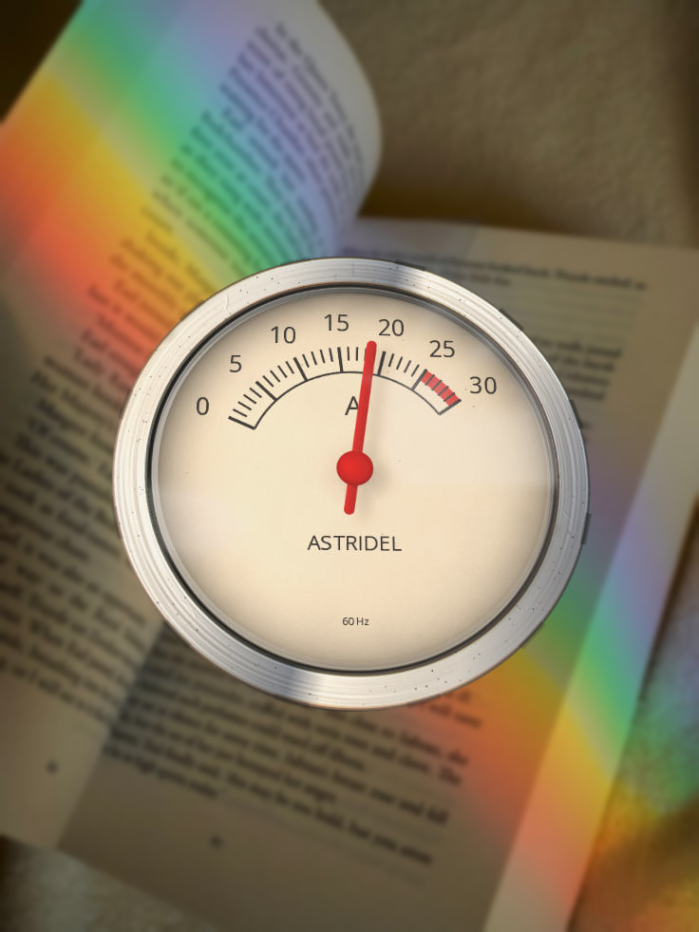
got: 18.5 A
